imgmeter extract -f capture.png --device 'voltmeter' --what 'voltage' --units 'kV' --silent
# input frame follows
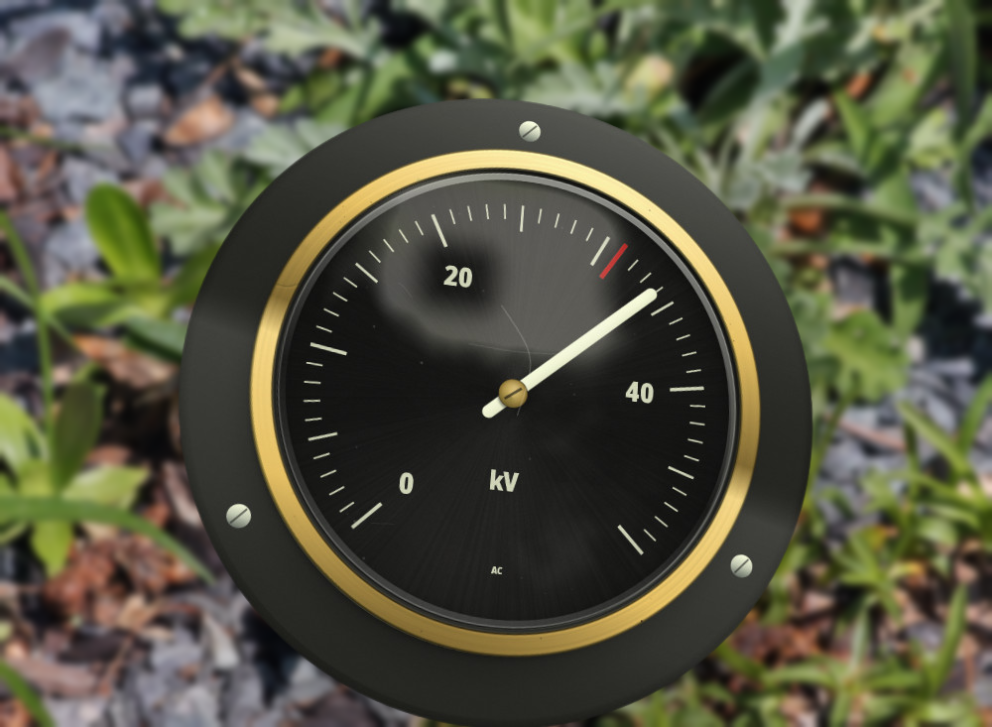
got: 34 kV
